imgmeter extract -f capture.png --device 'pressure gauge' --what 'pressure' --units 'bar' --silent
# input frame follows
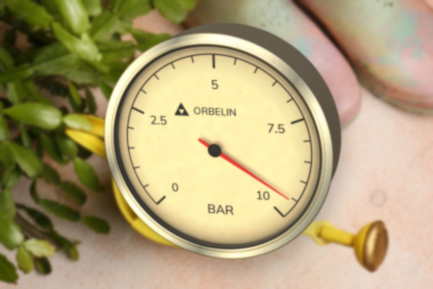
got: 9.5 bar
